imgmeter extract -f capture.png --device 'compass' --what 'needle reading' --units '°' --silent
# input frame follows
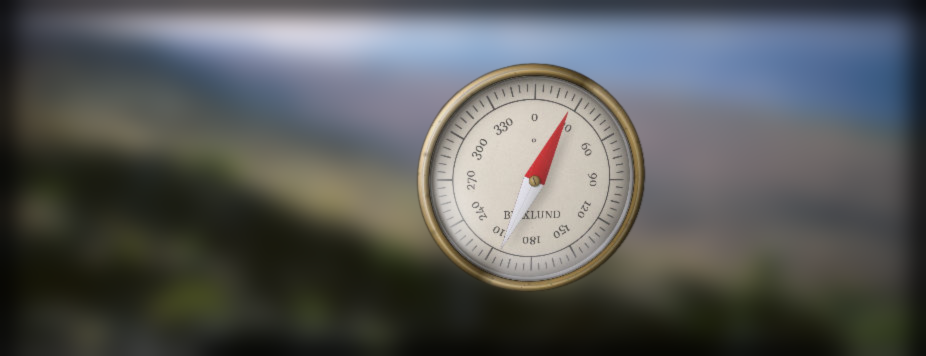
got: 25 °
